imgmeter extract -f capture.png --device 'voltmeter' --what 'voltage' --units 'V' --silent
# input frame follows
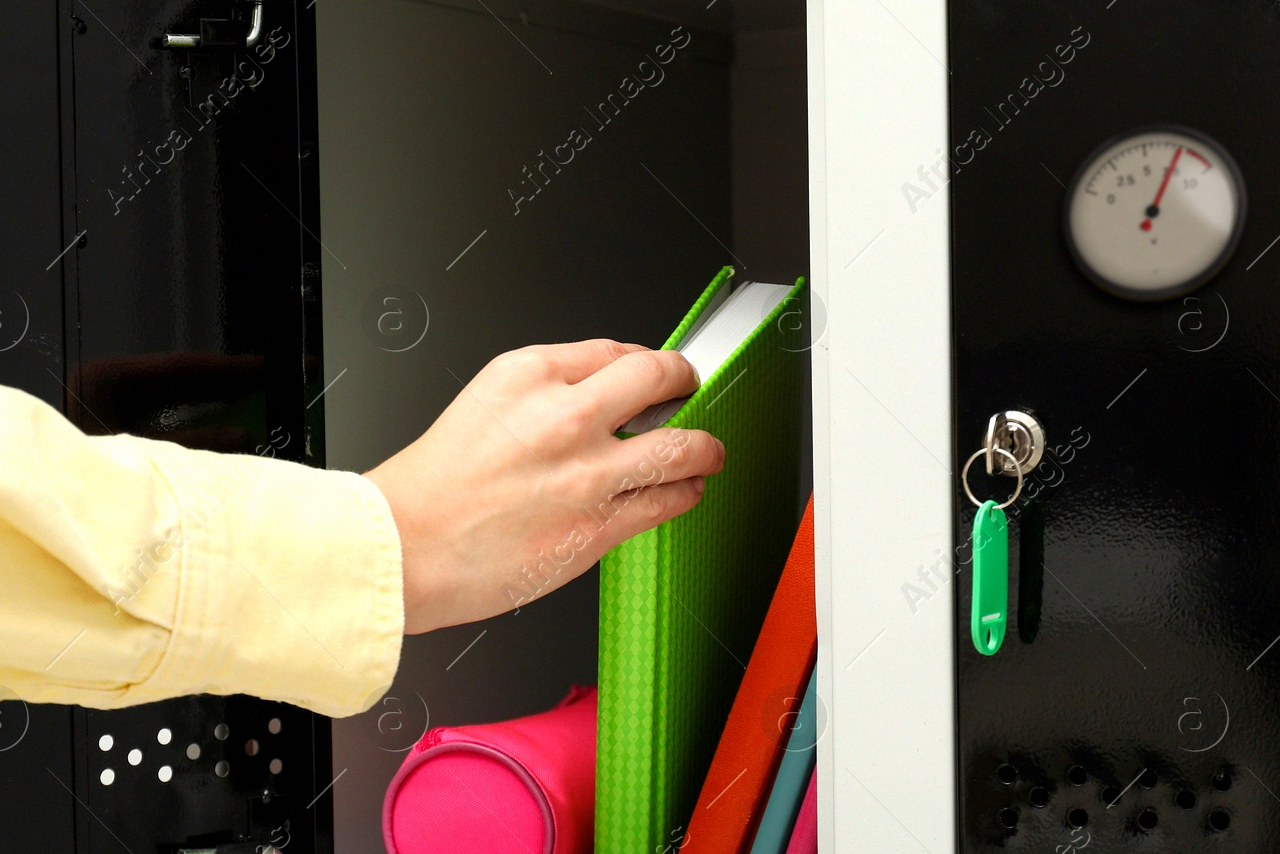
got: 7.5 V
